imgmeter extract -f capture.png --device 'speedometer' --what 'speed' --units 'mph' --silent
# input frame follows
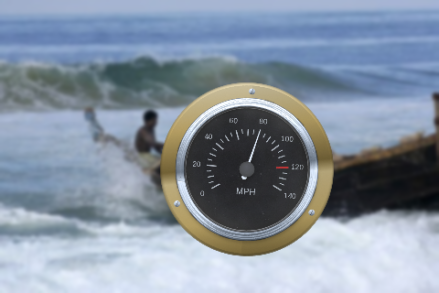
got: 80 mph
